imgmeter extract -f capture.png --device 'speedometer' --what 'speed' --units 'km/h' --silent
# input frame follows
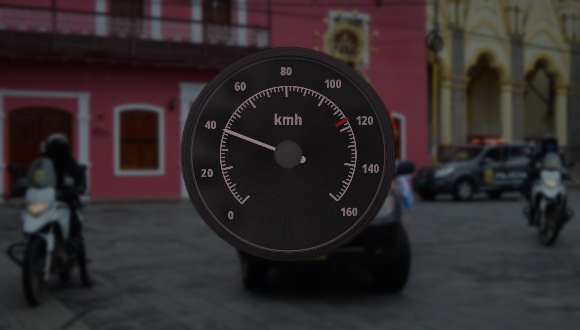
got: 40 km/h
